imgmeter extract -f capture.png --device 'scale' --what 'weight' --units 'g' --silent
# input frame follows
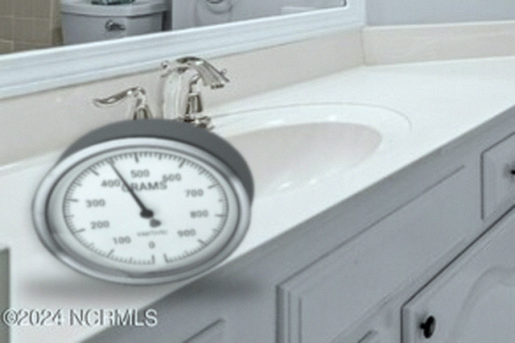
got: 450 g
